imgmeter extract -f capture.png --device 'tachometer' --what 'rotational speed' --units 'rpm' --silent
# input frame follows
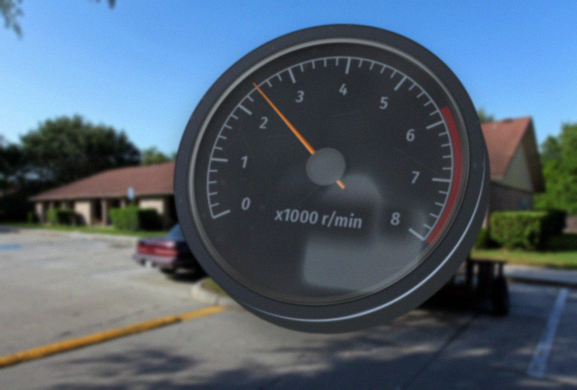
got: 2400 rpm
